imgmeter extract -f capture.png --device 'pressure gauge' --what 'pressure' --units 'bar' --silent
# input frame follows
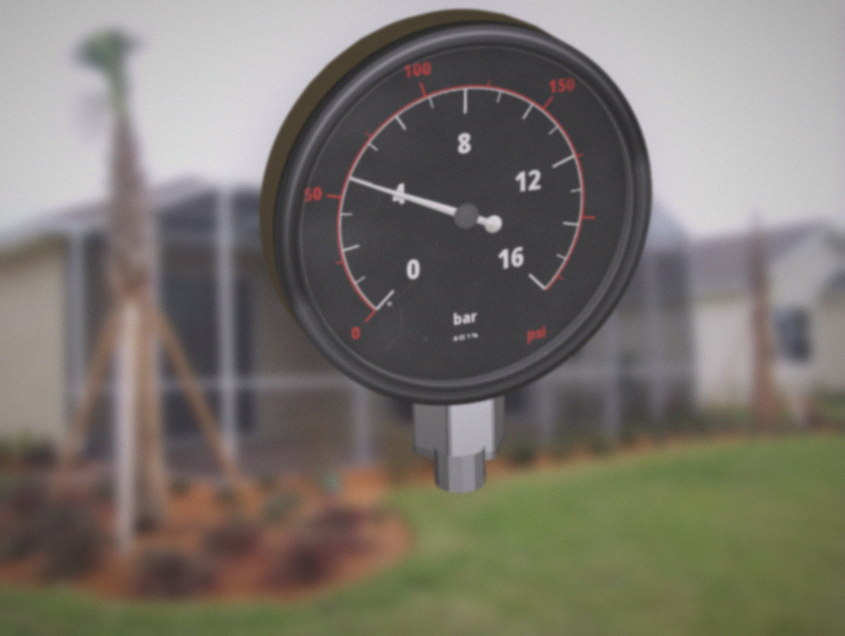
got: 4 bar
